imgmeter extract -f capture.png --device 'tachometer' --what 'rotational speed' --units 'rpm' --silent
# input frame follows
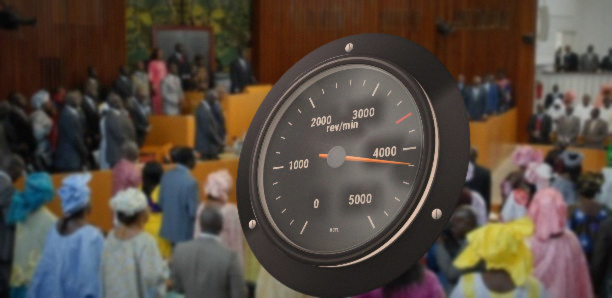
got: 4200 rpm
